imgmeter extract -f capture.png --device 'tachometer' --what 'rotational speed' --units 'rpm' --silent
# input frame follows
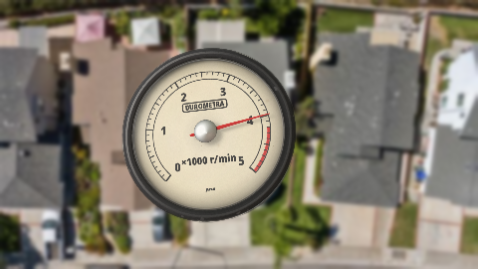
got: 4000 rpm
